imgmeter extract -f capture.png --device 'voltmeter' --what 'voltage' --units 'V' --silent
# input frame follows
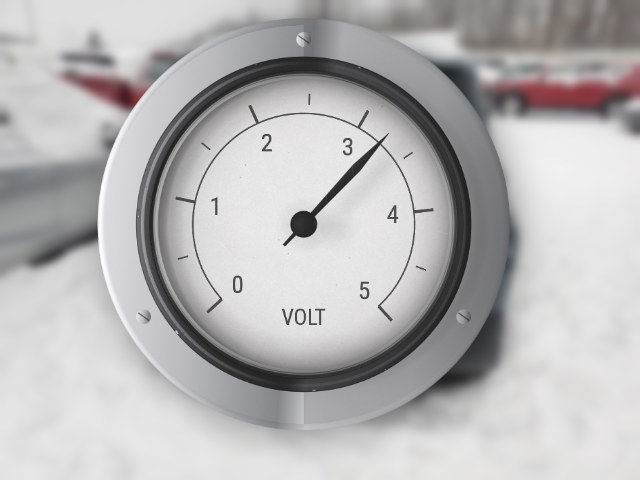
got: 3.25 V
